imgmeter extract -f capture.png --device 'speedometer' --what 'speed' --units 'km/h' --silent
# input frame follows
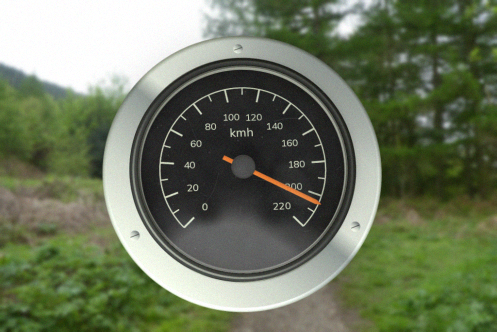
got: 205 km/h
